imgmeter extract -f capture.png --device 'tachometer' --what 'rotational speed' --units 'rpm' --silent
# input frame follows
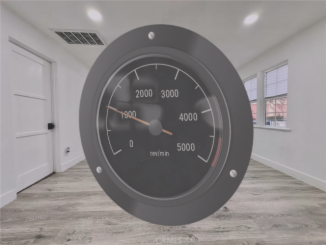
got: 1000 rpm
